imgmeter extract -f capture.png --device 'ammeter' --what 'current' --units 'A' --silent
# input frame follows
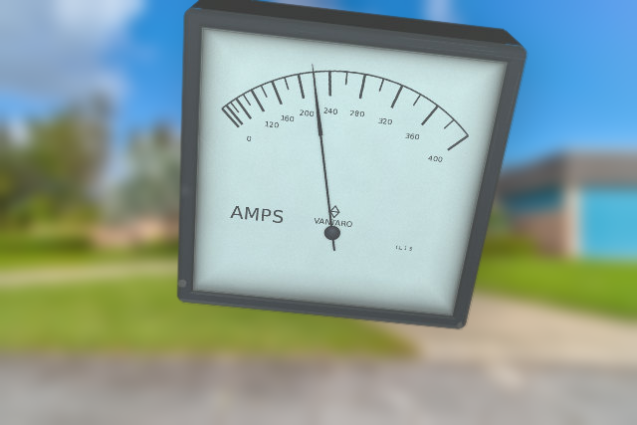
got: 220 A
